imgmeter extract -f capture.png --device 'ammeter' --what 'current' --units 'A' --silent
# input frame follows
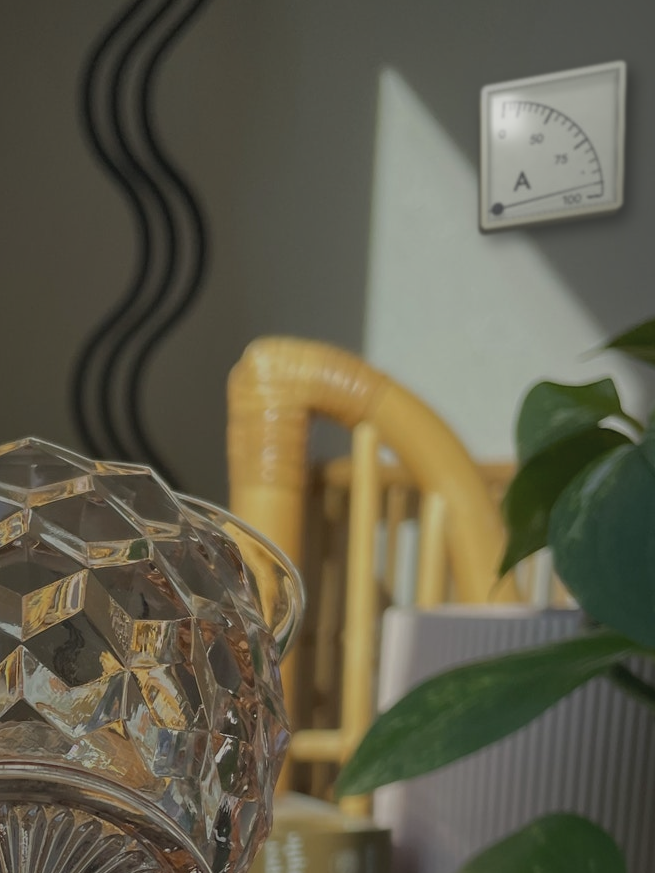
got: 95 A
